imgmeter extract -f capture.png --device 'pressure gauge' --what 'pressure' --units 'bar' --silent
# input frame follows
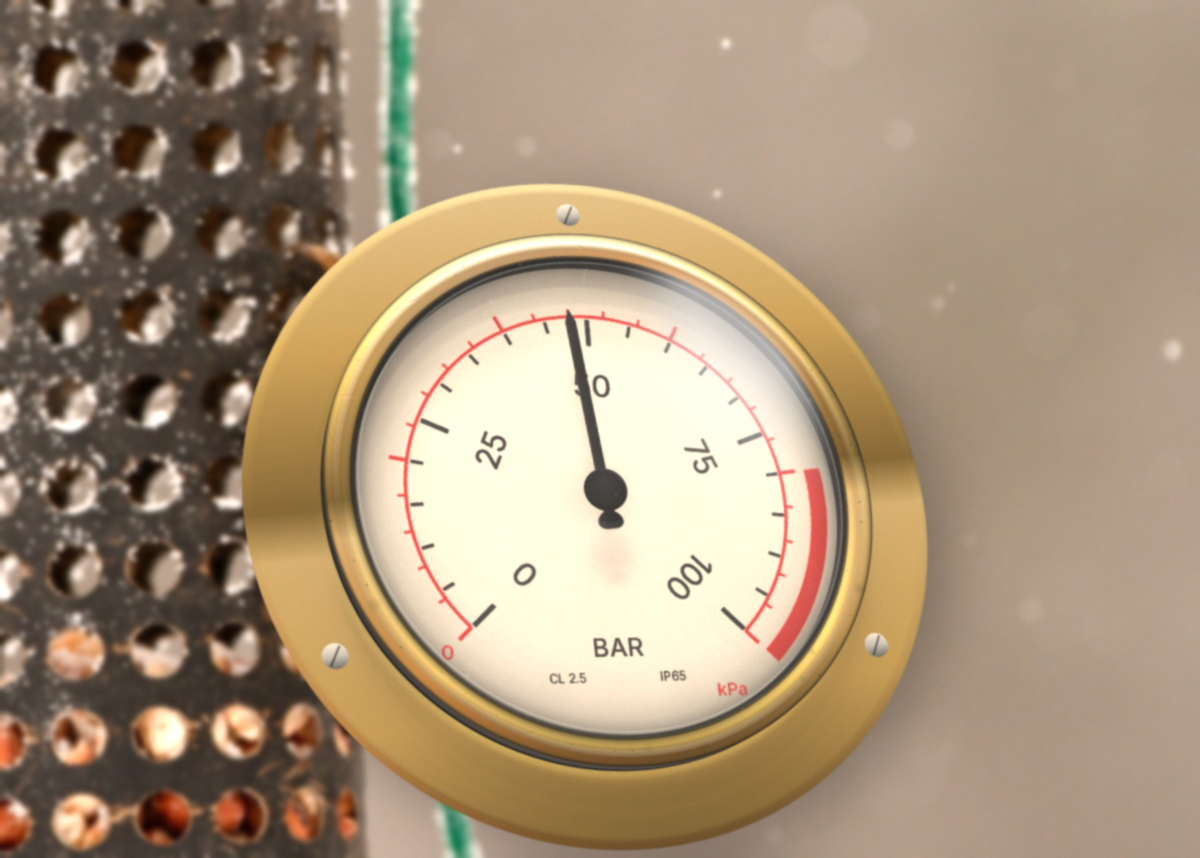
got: 47.5 bar
